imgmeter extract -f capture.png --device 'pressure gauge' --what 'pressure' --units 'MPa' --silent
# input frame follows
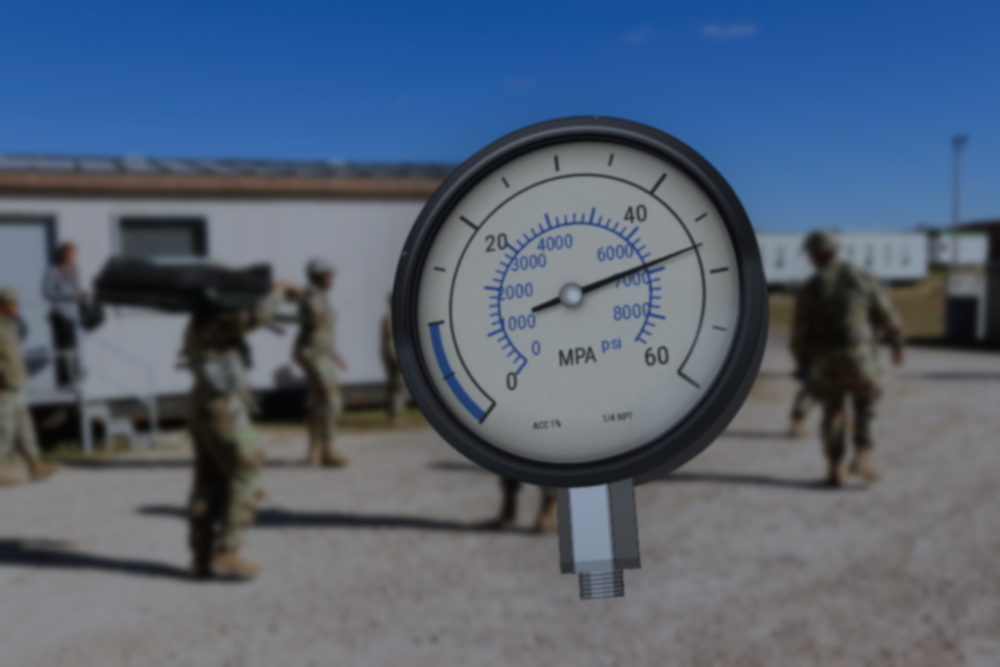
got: 47.5 MPa
